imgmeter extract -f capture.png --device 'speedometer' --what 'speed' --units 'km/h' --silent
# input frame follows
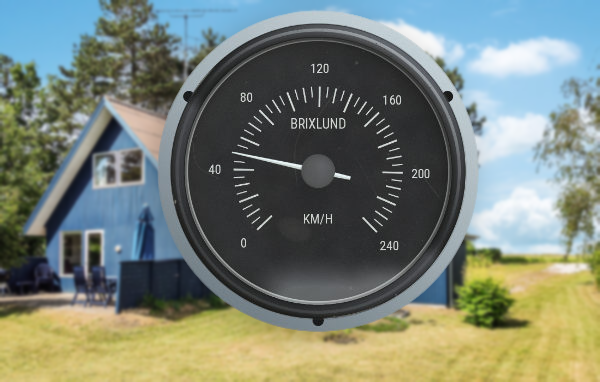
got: 50 km/h
